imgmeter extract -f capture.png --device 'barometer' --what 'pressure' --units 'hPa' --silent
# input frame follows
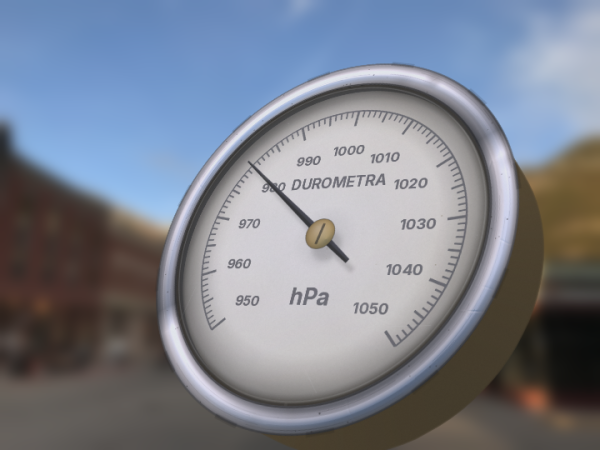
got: 980 hPa
